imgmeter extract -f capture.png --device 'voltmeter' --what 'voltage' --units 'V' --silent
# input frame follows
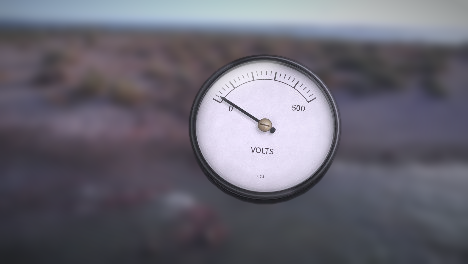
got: 20 V
